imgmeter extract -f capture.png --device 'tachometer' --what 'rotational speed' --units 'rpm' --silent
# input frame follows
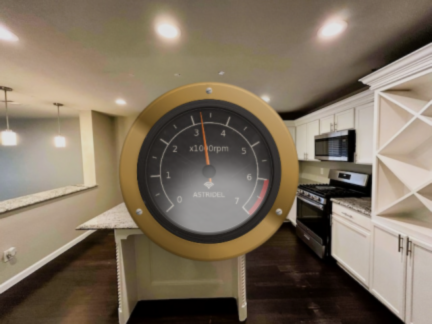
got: 3250 rpm
